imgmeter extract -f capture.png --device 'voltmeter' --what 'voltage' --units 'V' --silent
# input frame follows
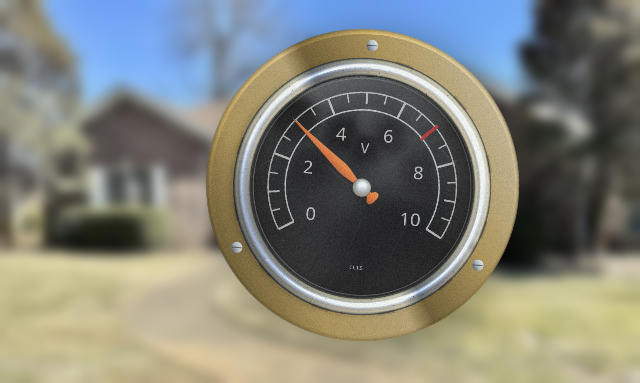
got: 3 V
